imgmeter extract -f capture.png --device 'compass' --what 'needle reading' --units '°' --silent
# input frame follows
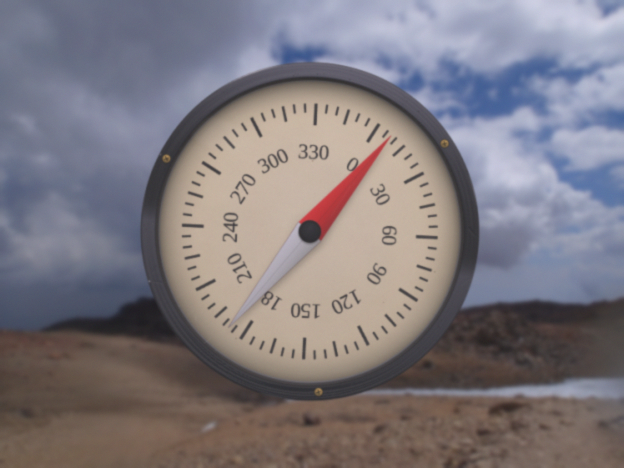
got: 7.5 °
